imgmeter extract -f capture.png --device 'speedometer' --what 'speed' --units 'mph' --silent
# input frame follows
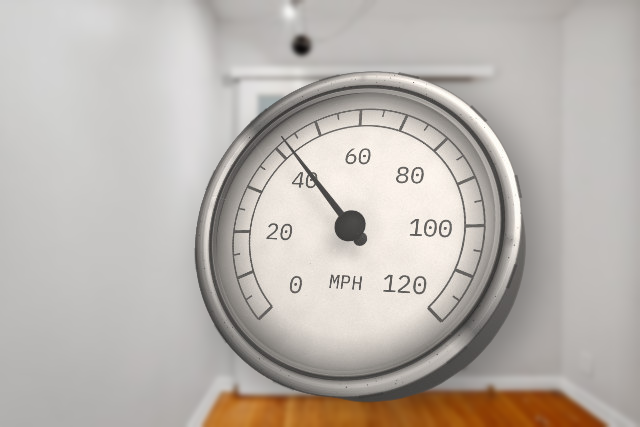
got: 42.5 mph
